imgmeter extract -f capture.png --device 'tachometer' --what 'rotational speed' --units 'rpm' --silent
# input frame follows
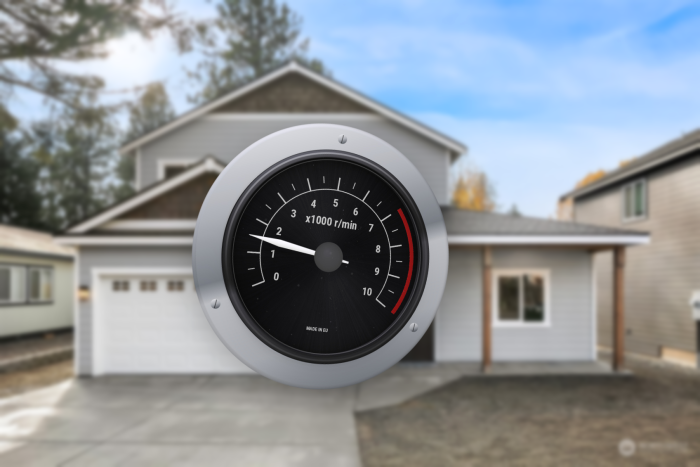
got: 1500 rpm
